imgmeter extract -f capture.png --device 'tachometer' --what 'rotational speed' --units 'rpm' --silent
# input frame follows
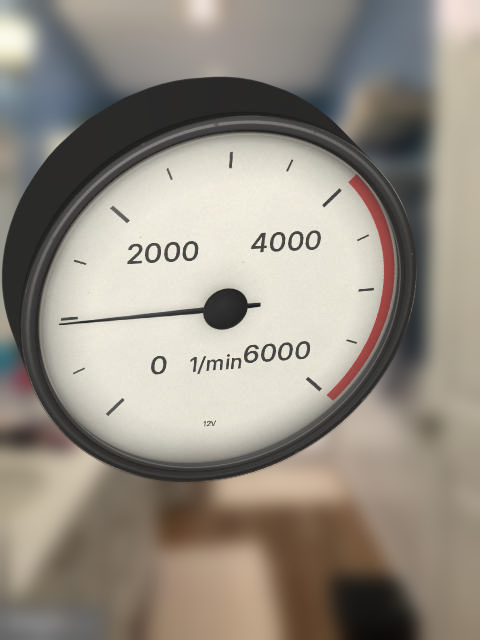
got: 1000 rpm
